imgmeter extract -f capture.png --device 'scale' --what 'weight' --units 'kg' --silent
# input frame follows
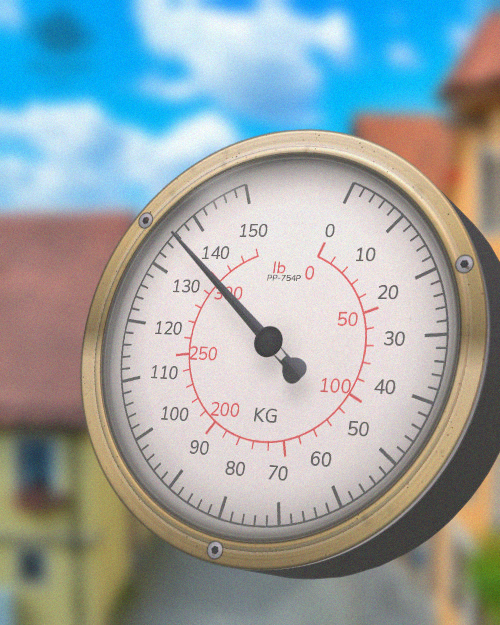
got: 136 kg
